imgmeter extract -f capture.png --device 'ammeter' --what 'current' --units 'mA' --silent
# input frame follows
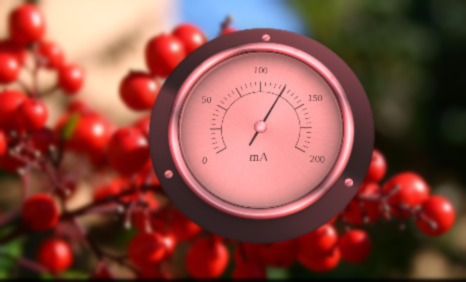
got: 125 mA
